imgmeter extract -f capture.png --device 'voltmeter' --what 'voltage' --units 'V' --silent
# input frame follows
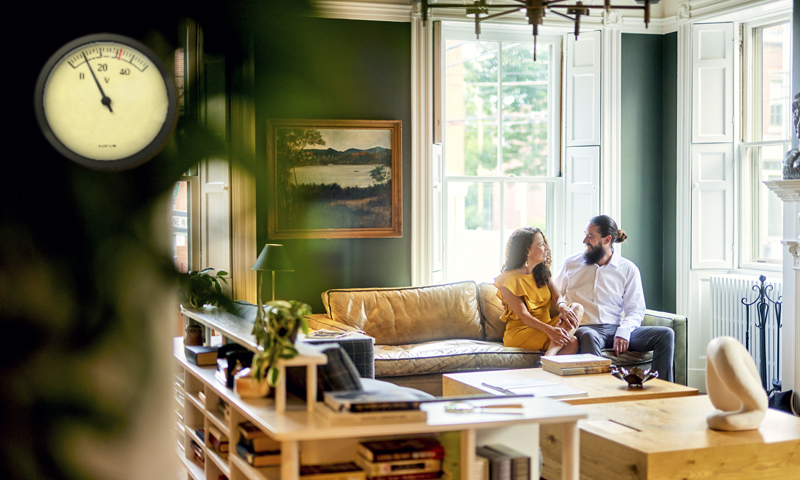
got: 10 V
